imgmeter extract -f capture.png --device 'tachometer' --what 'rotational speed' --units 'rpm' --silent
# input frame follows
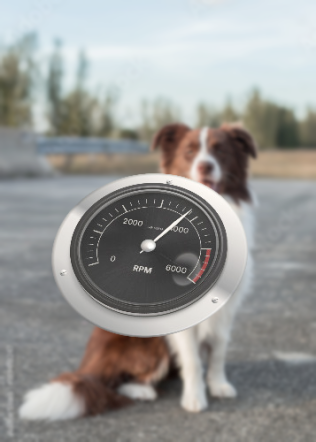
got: 3800 rpm
